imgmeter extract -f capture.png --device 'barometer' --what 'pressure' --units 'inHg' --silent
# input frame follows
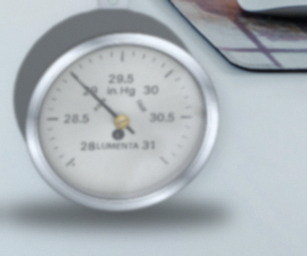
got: 29 inHg
